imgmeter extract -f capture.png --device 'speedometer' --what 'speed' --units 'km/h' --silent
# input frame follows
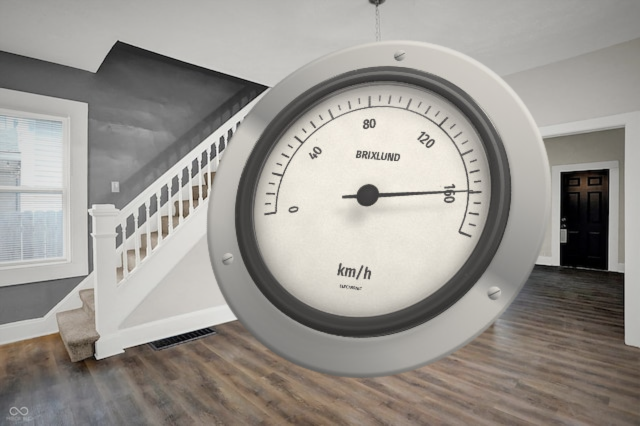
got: 160 km/h
